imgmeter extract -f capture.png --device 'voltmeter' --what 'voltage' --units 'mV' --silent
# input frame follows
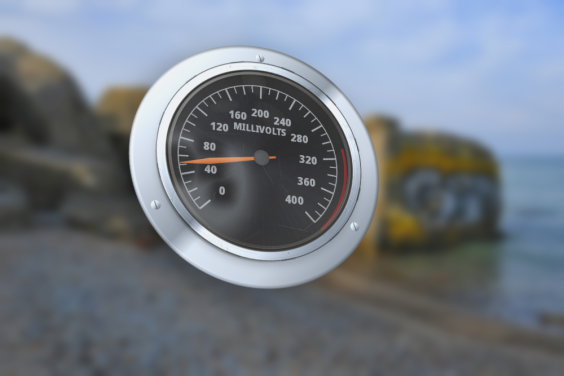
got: 50 mV
